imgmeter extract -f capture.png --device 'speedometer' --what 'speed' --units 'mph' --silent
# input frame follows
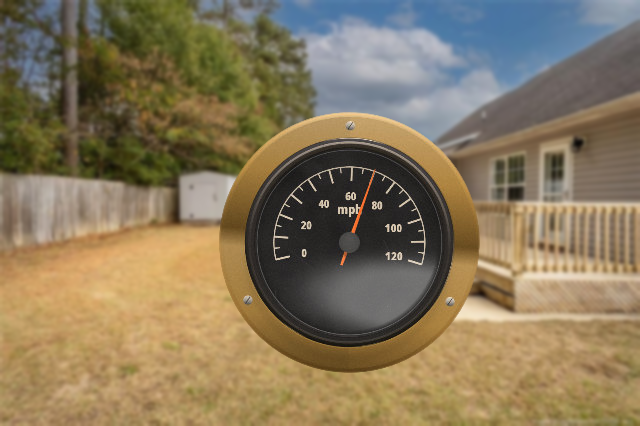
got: 70 mph
